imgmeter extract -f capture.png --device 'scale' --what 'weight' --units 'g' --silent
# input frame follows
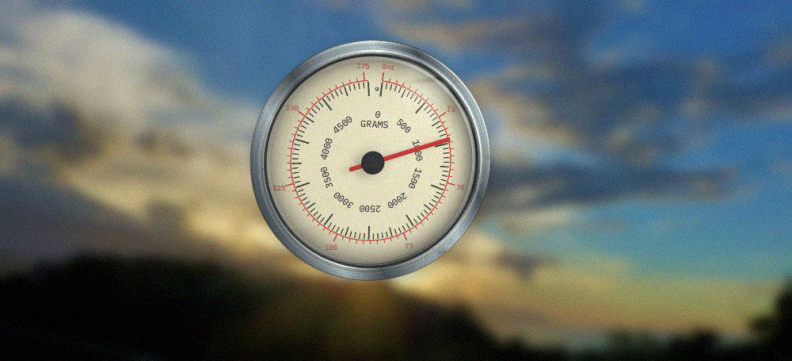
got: 950 g
